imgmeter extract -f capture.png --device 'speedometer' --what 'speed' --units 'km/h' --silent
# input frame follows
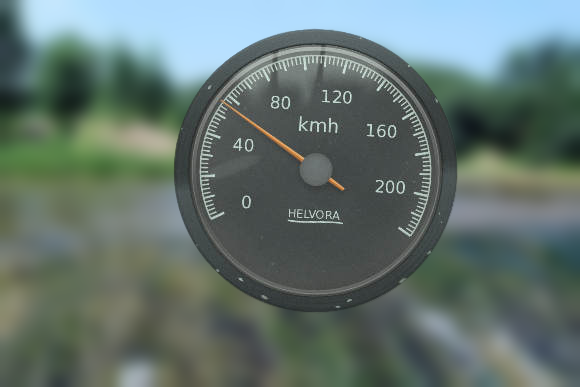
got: 56 km/h
